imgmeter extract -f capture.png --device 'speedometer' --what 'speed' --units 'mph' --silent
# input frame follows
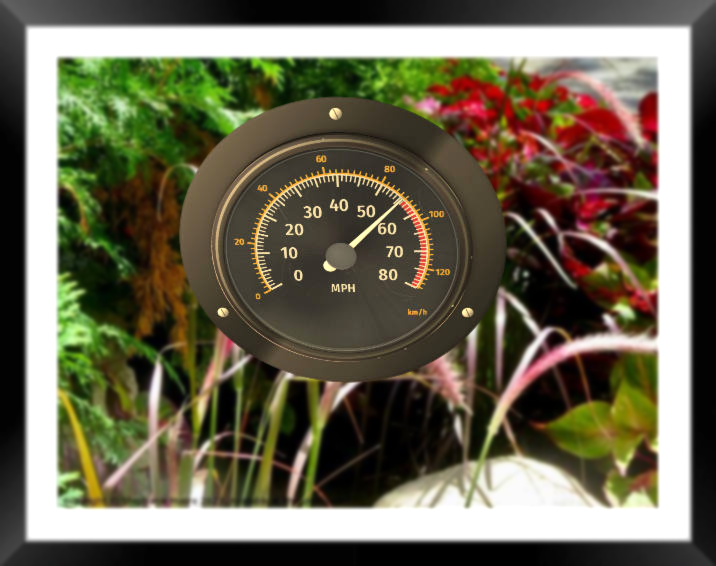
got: 55 mph
